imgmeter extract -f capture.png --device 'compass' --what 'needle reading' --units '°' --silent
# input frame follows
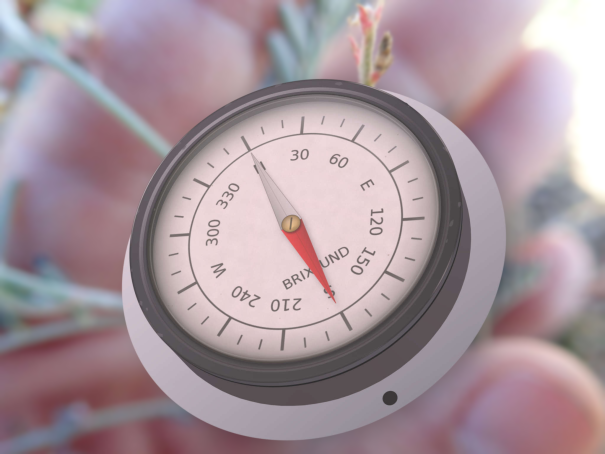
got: 180 °
